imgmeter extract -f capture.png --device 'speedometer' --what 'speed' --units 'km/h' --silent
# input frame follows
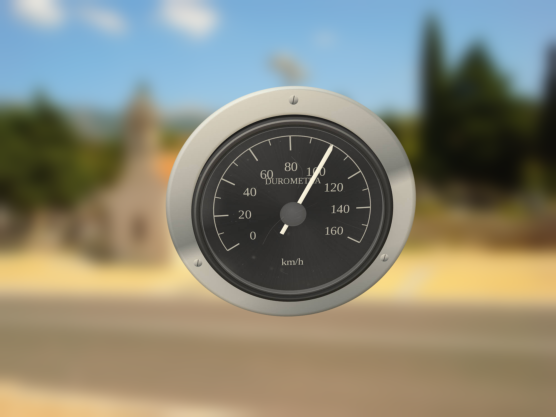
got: 100 km/h
